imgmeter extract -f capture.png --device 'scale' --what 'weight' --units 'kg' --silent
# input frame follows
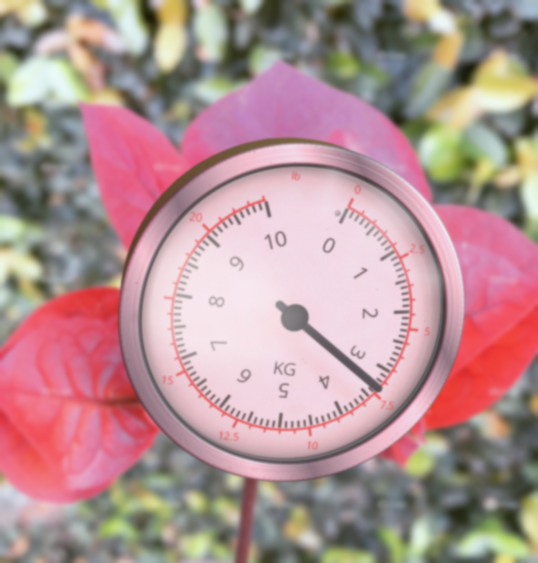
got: 3.3 kg
